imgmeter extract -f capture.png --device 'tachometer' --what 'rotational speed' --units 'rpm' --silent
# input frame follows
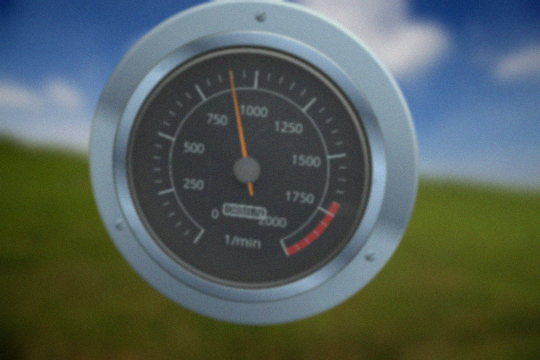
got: 900 rpm
